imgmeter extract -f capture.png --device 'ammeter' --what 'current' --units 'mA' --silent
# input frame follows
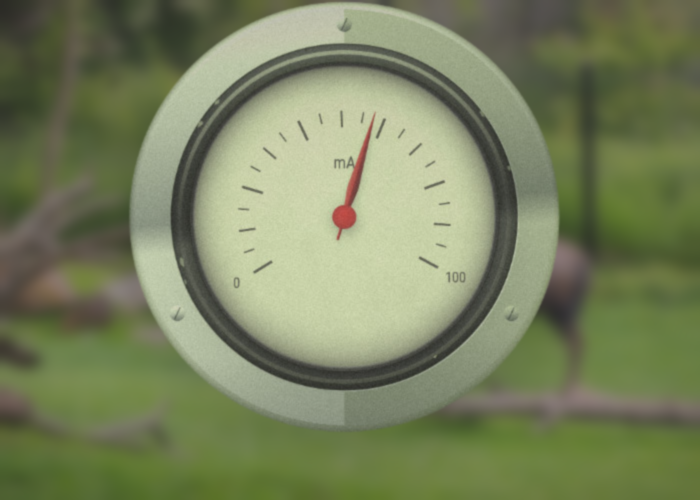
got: 57.5 mA
